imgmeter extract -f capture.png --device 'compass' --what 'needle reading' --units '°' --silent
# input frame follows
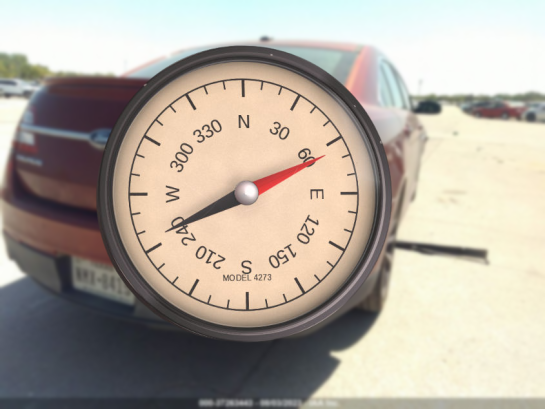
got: 65 °
